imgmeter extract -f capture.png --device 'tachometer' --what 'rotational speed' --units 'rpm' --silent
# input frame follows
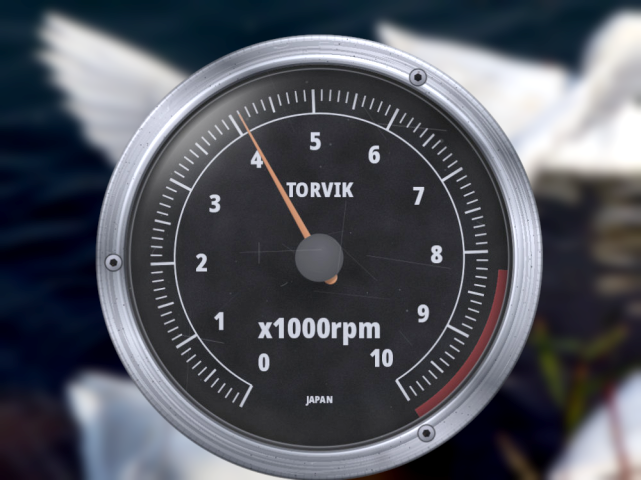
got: 4100 rpm
